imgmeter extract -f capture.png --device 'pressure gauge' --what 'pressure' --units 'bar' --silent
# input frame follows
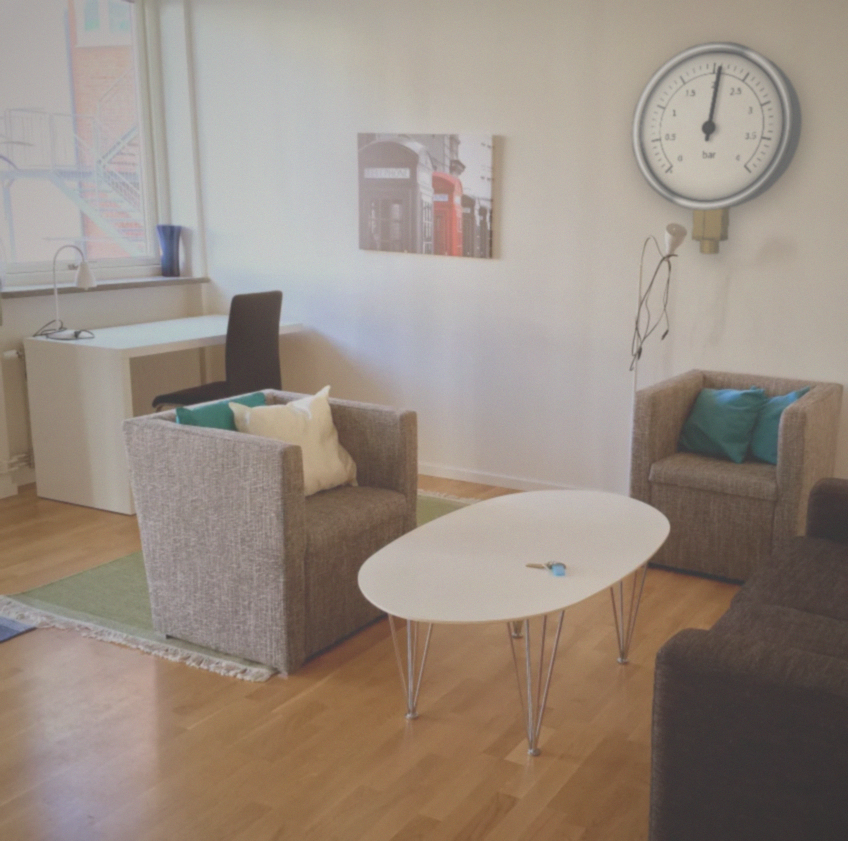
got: 2.1 bar
